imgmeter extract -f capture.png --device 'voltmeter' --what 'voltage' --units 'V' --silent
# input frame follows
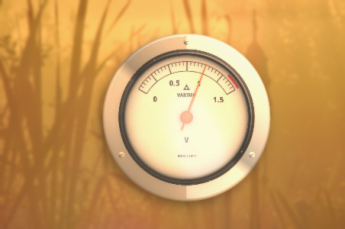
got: 1 V
